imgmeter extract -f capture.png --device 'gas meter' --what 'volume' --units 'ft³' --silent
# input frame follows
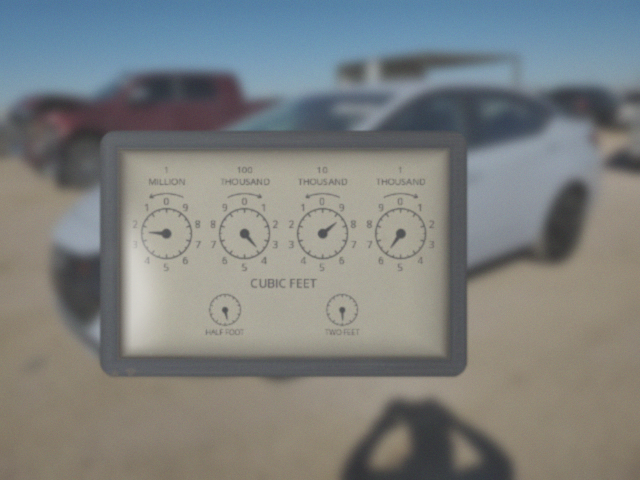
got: 238600 ft³
